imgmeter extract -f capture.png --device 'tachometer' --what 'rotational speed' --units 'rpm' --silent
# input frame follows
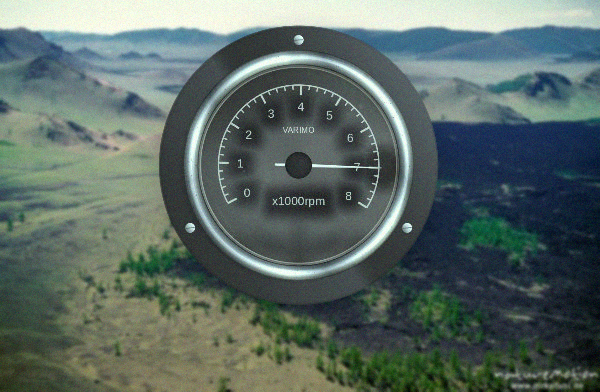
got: 7000 rpm
